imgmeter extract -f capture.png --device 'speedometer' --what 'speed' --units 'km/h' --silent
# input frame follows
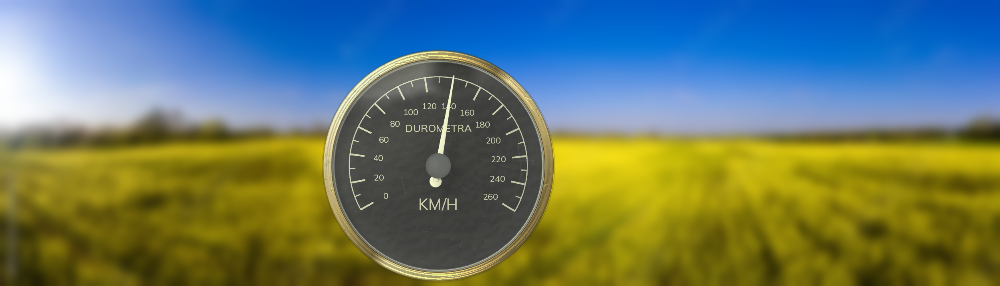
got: 140 km/h
